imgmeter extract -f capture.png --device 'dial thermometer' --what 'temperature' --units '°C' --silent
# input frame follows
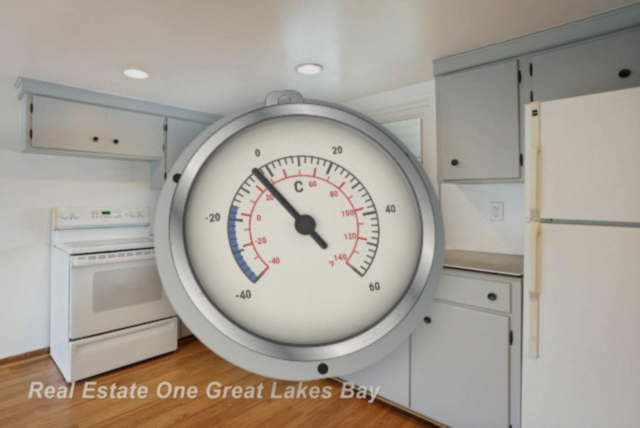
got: -4 °C
